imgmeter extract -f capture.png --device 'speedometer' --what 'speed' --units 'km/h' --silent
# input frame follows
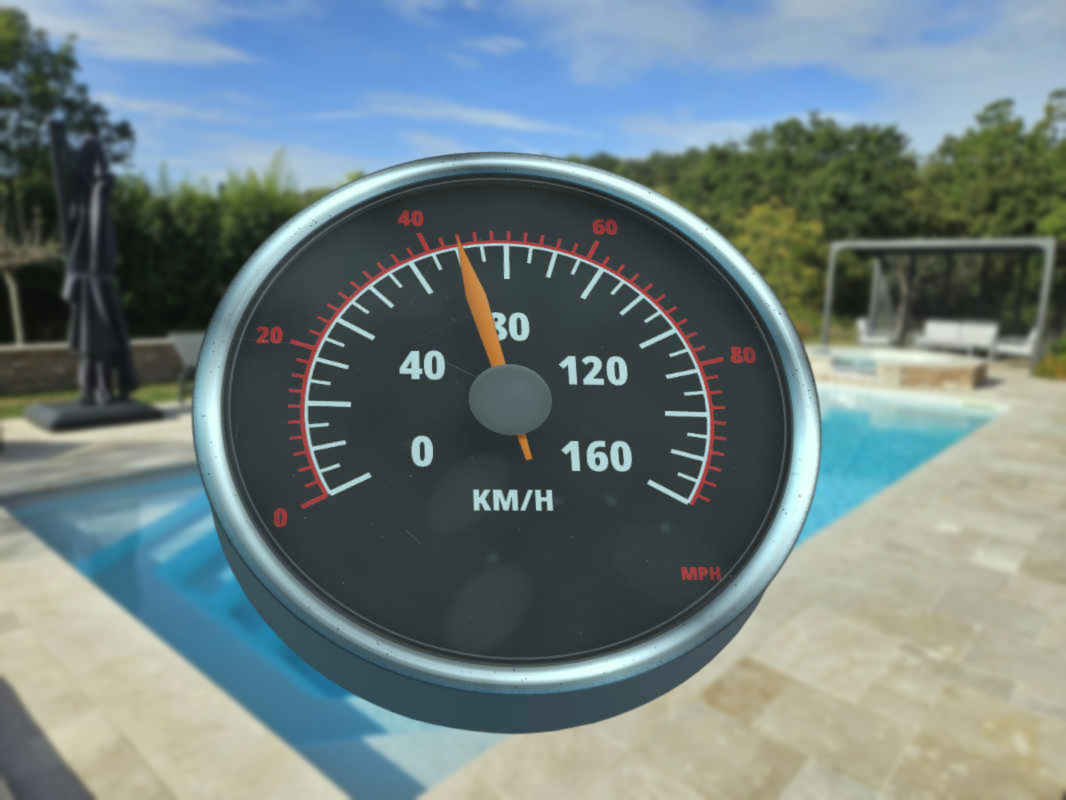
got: 70 km/h
